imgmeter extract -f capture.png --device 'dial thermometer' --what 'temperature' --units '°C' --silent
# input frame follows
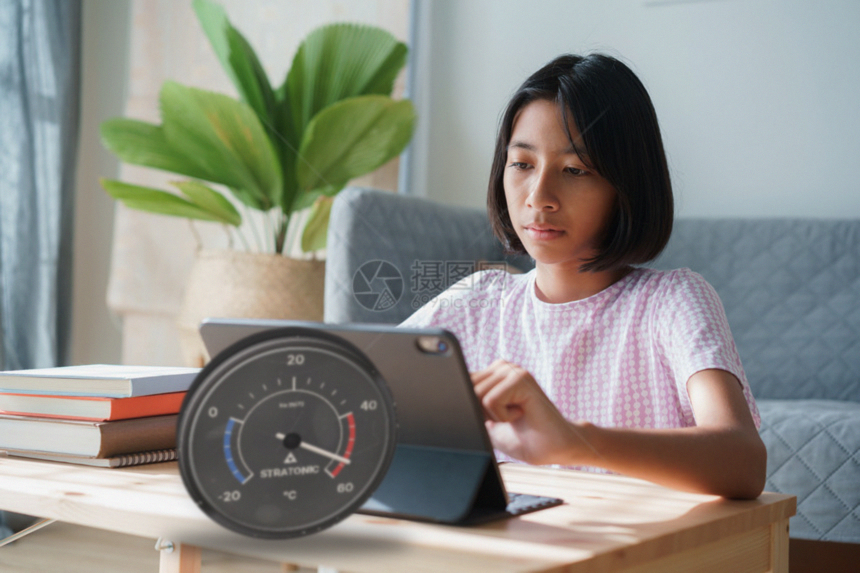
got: 54 °C
